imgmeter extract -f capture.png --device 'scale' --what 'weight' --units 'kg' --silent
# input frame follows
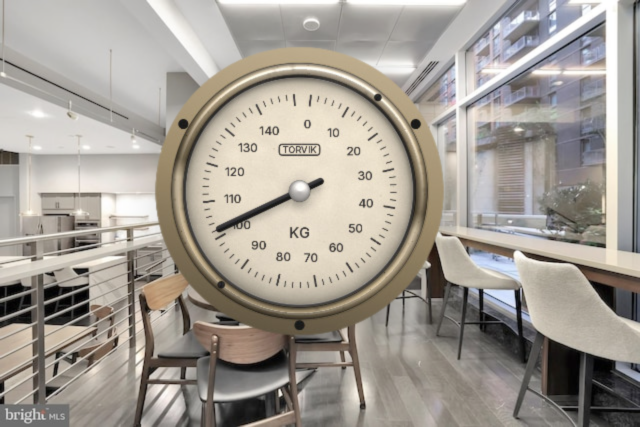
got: 102 kg
